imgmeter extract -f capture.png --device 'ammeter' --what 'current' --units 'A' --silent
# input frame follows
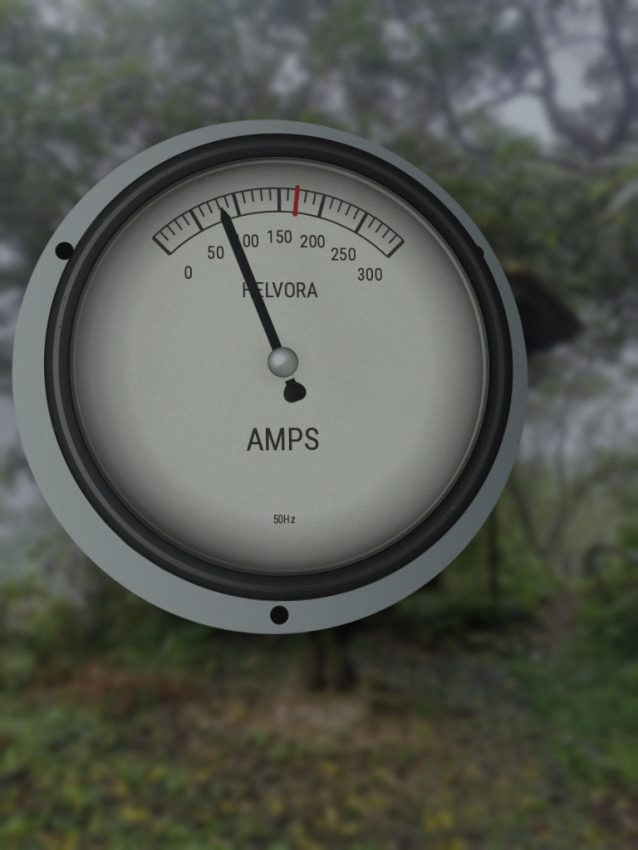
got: 80 A
